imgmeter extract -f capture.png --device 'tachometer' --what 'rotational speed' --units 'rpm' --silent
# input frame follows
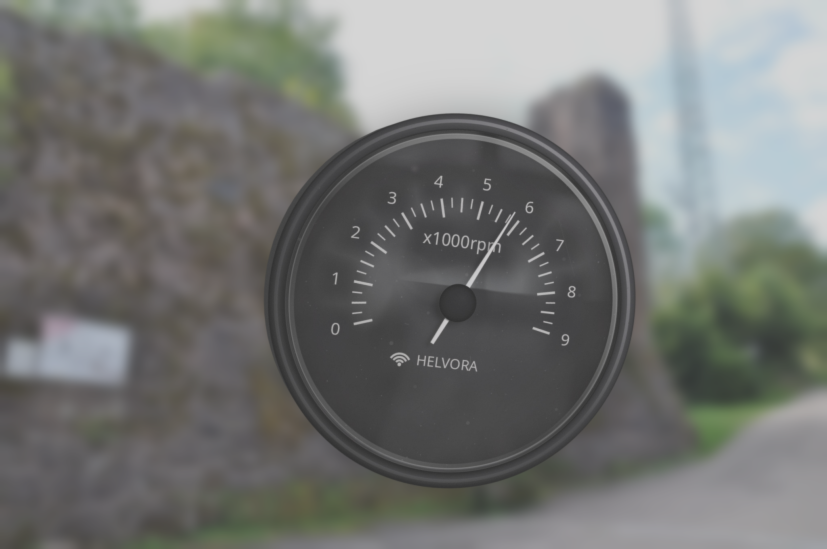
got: 5750 rpm
